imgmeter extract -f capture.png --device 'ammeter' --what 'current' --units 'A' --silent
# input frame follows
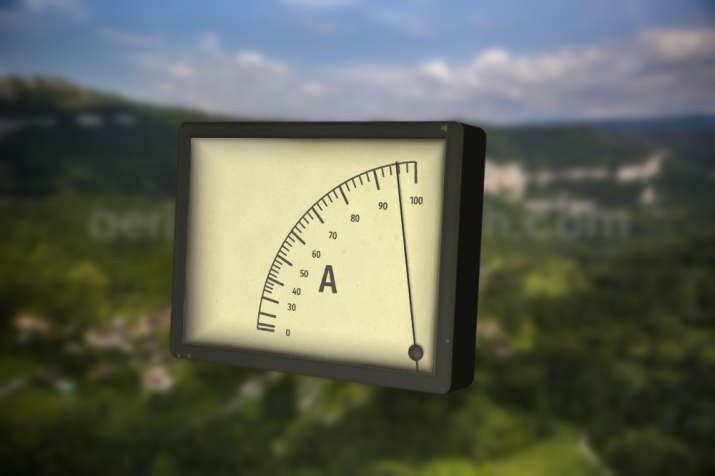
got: 96 A
